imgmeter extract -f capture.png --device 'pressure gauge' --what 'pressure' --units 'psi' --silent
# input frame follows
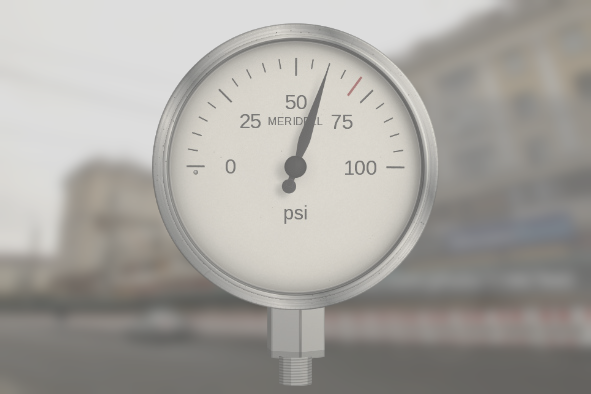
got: 60 psi
